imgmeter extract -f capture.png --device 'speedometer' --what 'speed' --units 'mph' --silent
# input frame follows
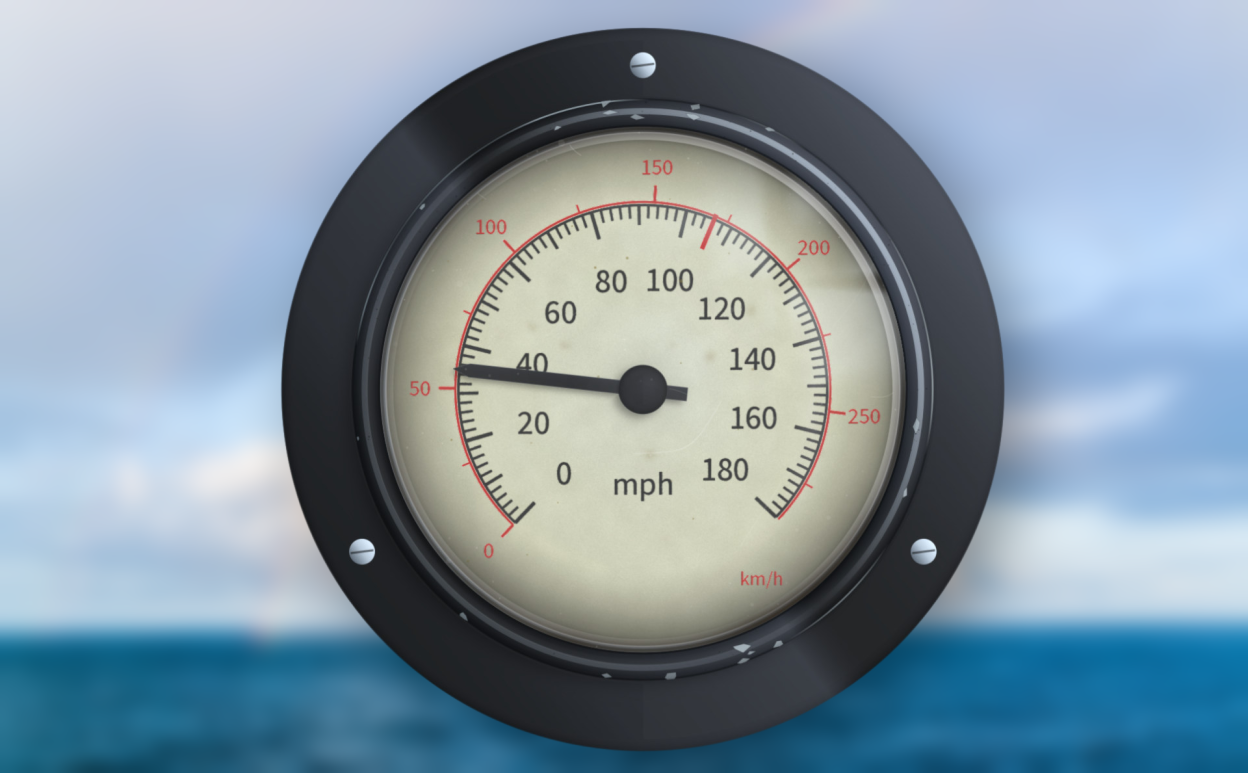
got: 35 mph
